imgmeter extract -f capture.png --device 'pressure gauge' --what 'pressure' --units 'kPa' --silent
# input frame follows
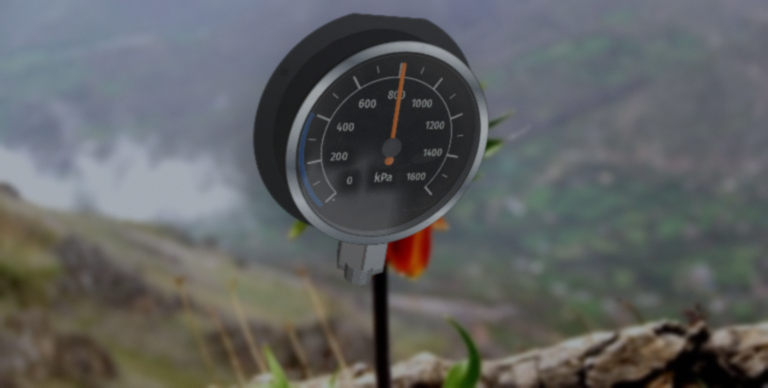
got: 800 kPa
